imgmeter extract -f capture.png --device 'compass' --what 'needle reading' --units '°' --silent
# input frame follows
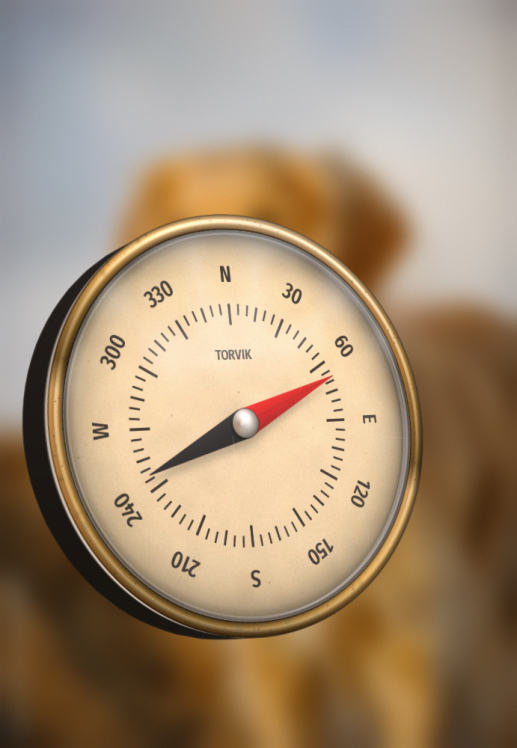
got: 67.5 °
